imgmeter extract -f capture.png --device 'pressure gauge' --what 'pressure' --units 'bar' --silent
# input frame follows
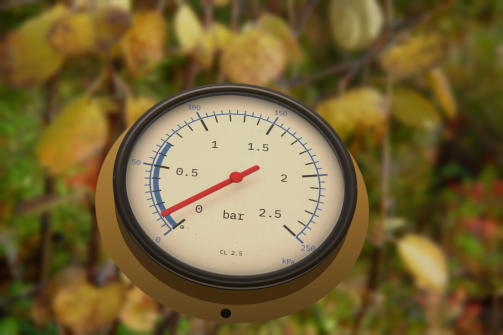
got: 0.1 bar
